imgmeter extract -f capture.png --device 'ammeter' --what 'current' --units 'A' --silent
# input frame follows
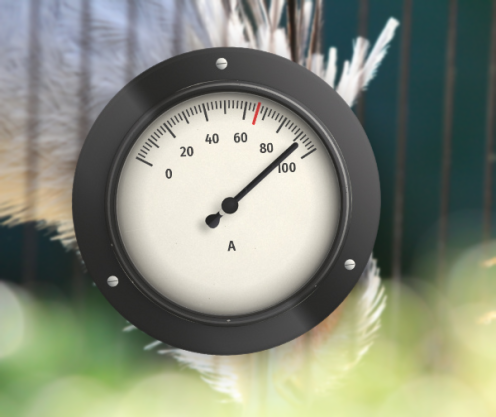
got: 92 A
